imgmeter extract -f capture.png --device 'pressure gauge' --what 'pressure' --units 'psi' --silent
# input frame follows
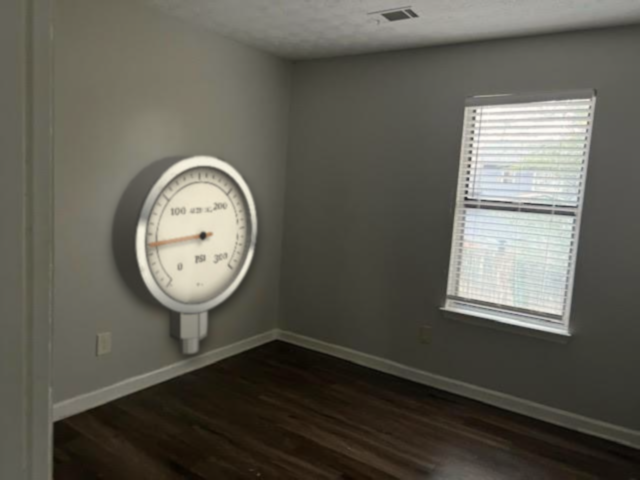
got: 50 psi
